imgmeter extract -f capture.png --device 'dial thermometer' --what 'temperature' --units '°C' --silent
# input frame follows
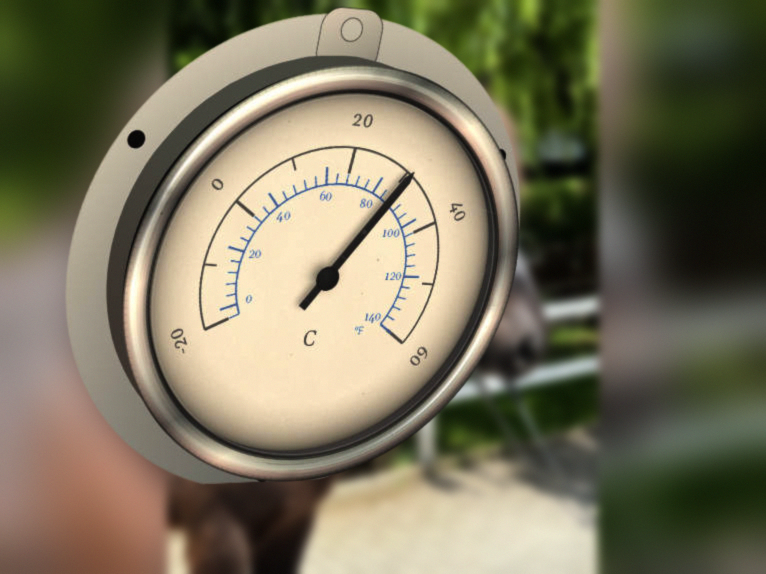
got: 30 °C
